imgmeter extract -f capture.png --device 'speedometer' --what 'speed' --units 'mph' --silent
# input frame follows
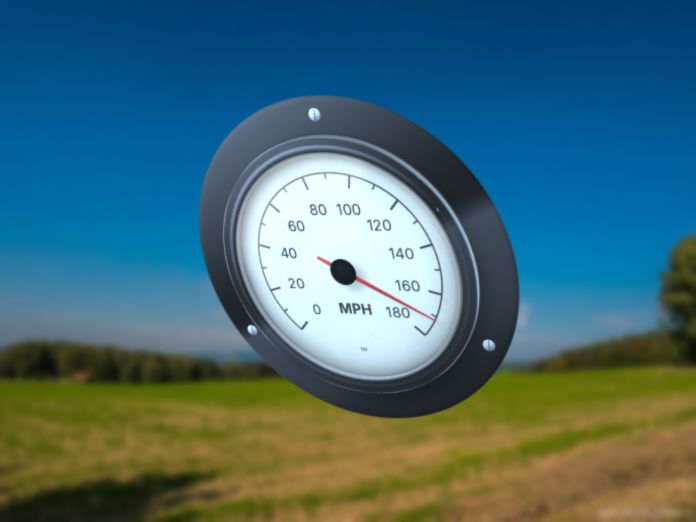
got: 170 mph
